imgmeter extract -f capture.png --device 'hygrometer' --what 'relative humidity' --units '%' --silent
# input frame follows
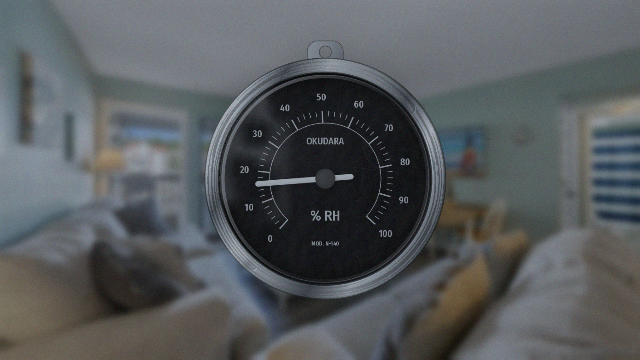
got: 16 %
